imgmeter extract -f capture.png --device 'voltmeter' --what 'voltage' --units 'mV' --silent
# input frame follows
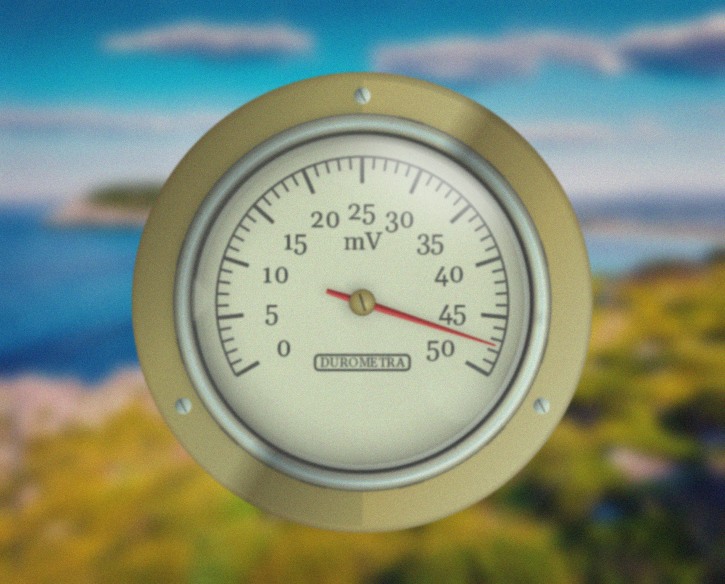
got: 47.5 mV
